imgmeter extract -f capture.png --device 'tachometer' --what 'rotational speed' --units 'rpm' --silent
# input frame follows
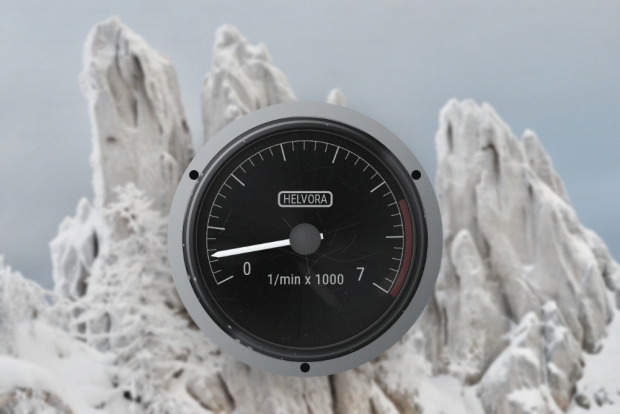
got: 500 rpm
